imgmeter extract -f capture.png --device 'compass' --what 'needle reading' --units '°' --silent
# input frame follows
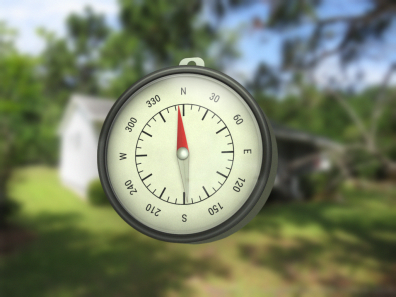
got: 355 °
